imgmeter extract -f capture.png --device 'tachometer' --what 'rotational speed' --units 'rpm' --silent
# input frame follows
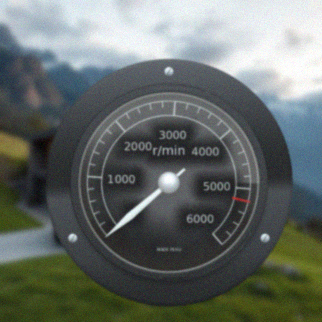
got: 0 rpm
